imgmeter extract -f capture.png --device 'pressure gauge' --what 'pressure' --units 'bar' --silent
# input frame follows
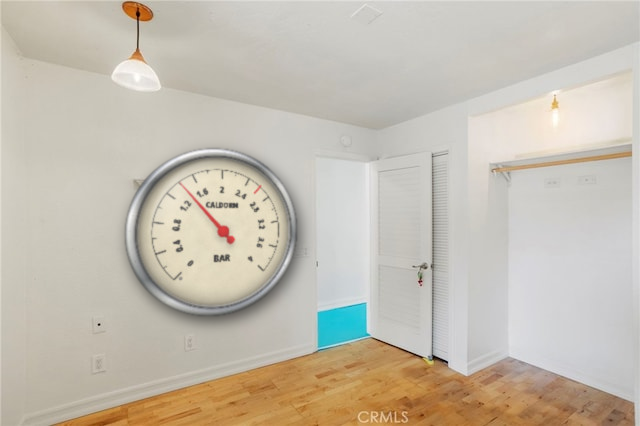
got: 1.4 bar
